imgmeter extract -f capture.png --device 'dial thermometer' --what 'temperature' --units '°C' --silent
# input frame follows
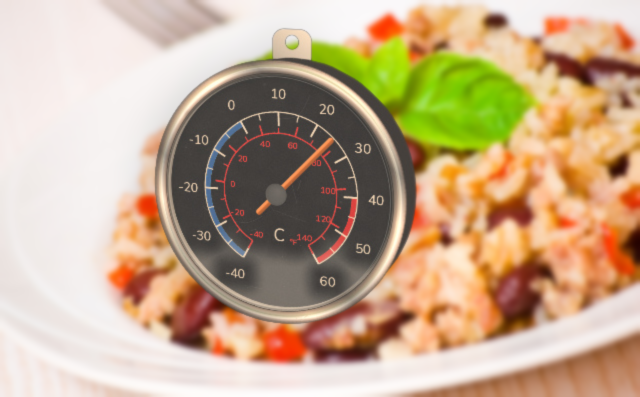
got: 25 °C
